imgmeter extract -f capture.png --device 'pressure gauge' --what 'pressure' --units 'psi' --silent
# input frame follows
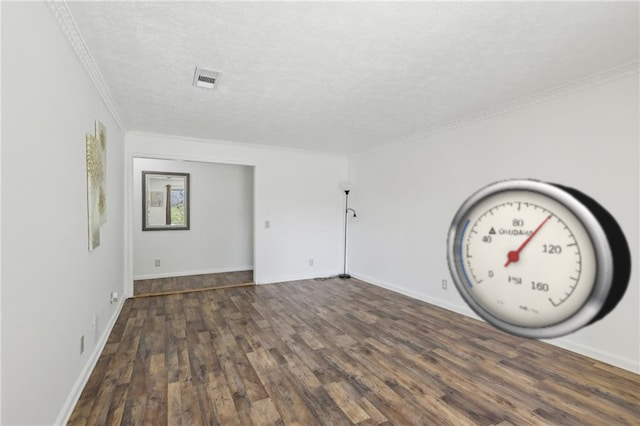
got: 100 psi
